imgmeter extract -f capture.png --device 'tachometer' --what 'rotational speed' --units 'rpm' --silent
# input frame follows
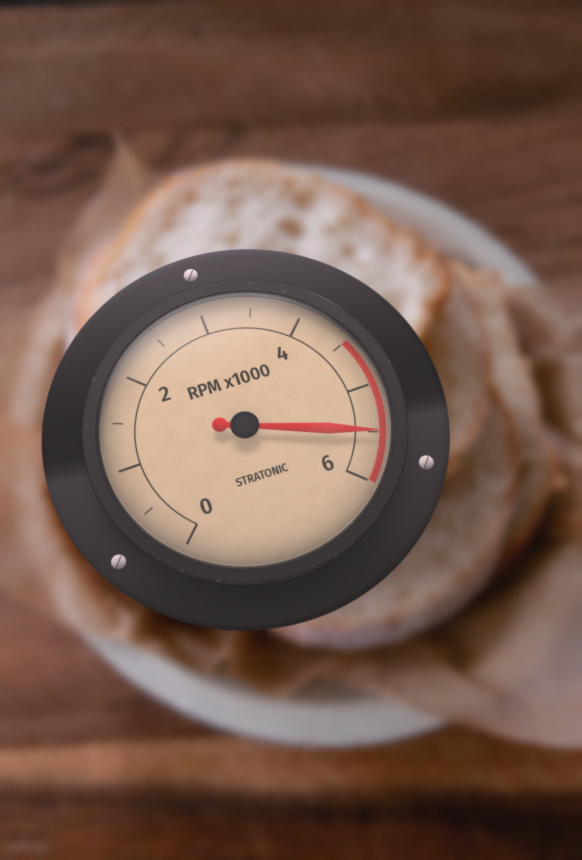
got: 5500 rpm
